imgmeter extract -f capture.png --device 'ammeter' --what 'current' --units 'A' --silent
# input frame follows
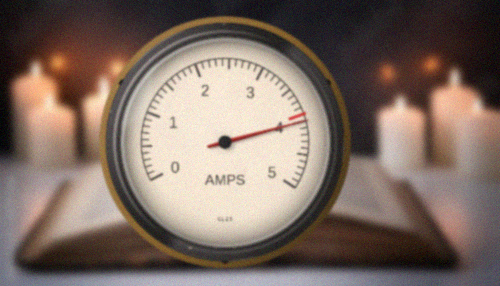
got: 4 A
